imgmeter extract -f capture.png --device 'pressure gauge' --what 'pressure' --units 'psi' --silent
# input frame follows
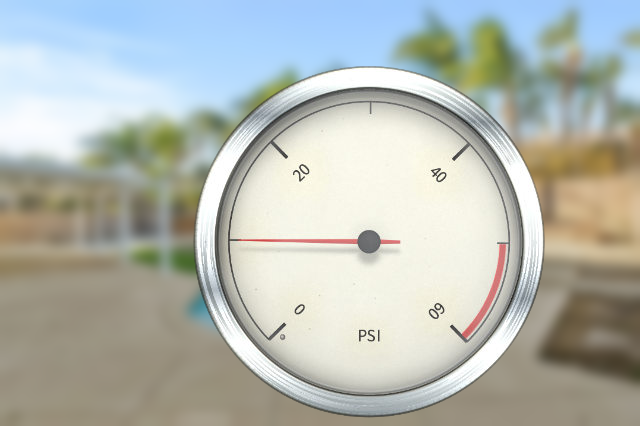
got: 10 psi
